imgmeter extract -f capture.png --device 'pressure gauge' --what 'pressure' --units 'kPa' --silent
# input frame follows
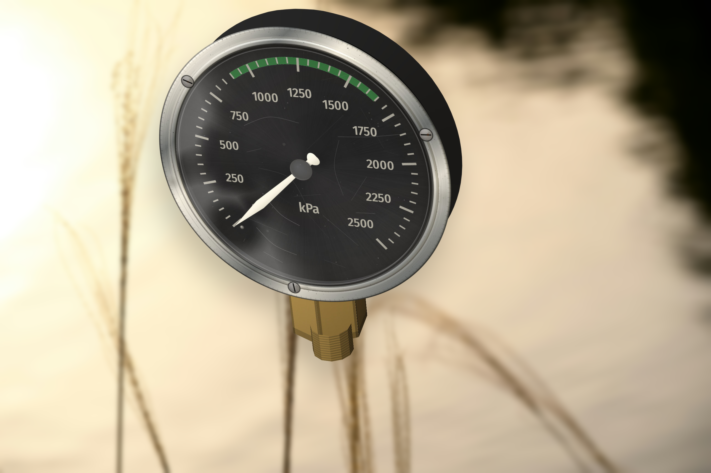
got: 0 kPa
